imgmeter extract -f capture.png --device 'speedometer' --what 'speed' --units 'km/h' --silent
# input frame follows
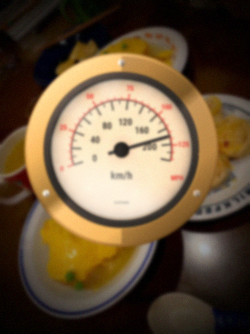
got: 190 km/h
